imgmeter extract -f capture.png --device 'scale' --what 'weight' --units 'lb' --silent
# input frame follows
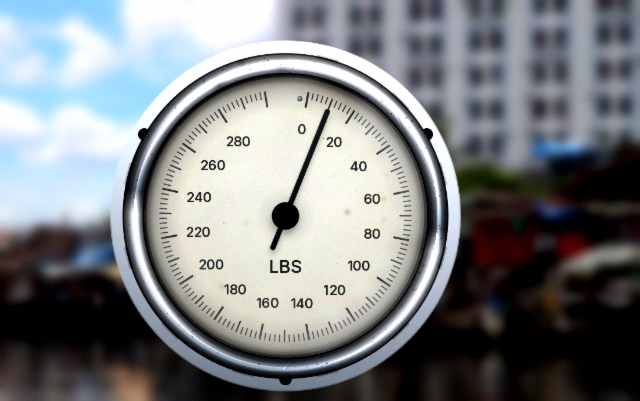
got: 10 lb
